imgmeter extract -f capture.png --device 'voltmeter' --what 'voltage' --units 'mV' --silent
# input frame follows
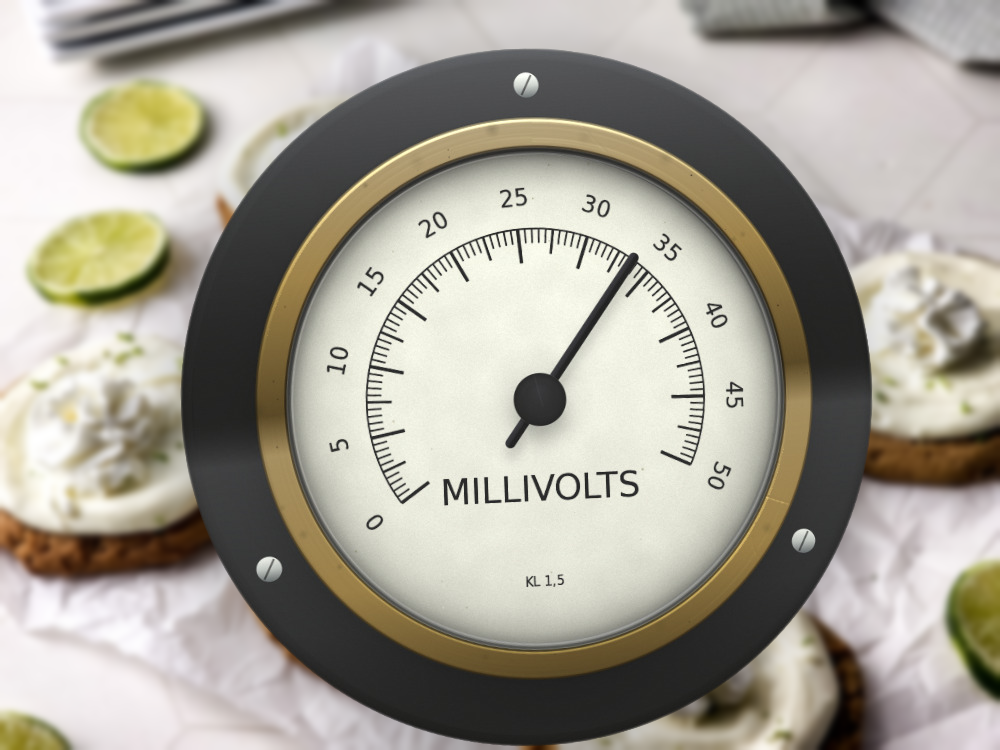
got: 33.5 mV
